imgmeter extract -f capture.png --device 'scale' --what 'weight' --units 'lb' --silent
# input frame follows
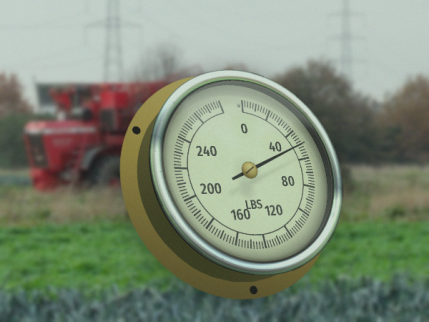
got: 50 lb
